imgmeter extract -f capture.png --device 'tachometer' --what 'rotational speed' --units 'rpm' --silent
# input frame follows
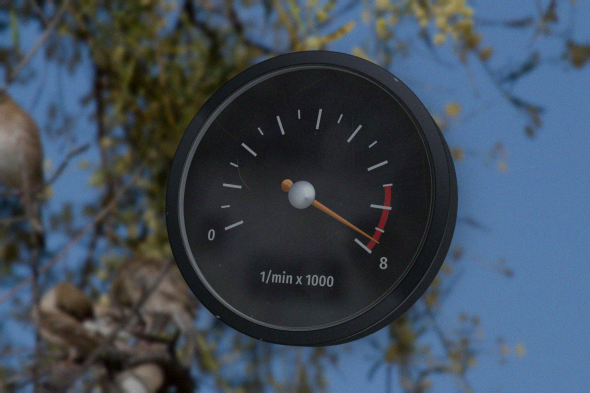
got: 7750 rpm
